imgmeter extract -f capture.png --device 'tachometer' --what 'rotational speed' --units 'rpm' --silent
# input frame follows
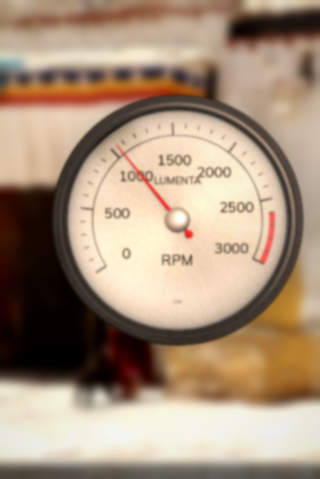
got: 1050 rpm
